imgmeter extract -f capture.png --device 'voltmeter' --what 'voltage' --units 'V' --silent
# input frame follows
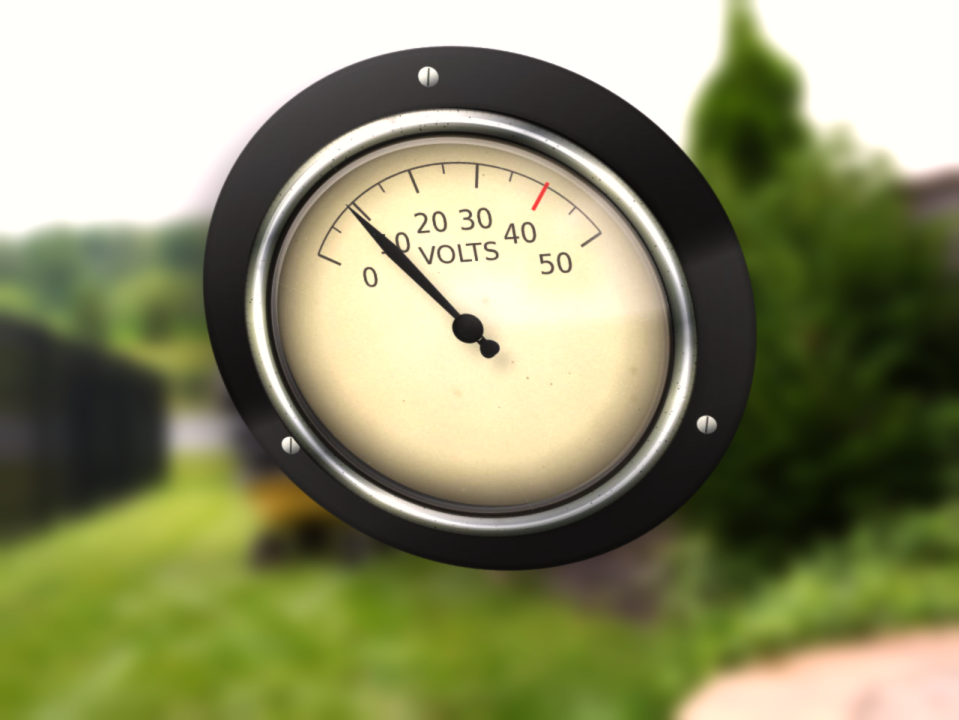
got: 10 V
